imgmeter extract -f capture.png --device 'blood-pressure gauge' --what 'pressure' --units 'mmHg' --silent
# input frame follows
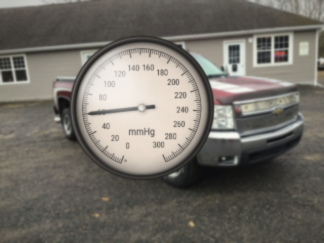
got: 60 mmHg
